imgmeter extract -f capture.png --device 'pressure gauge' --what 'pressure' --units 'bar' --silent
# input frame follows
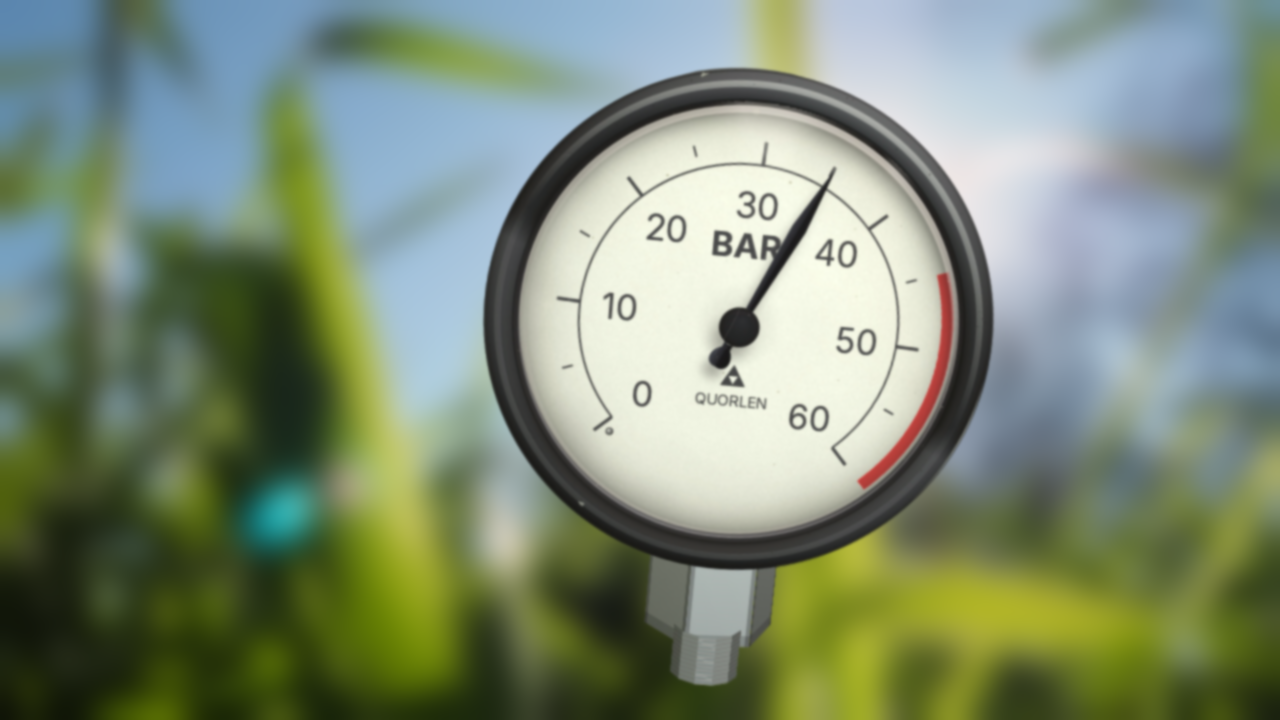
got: 35 bar
